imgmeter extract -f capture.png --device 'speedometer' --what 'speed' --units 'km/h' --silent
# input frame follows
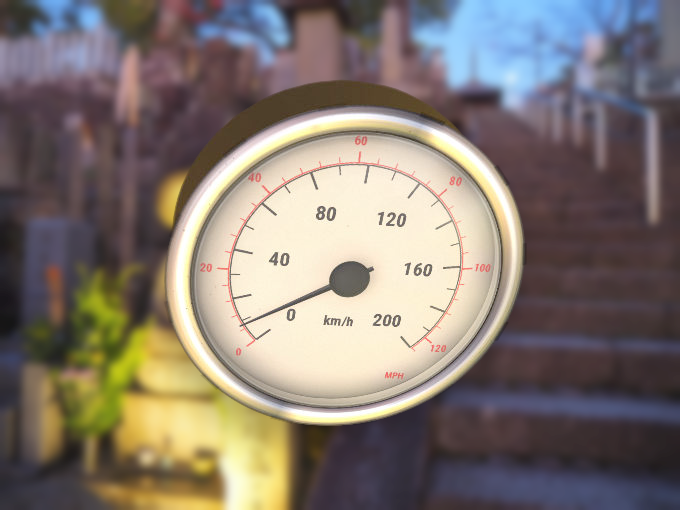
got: 10 km/h
